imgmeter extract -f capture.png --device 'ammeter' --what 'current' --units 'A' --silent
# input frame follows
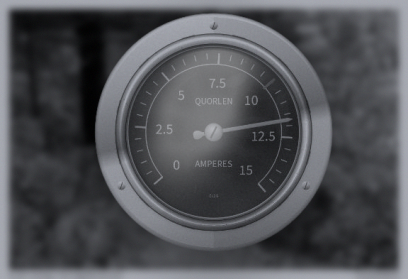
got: 11.75 A
